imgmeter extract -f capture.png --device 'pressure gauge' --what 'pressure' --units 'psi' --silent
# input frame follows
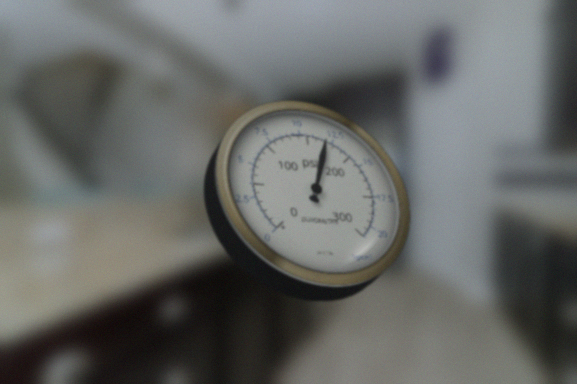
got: 170 psi
